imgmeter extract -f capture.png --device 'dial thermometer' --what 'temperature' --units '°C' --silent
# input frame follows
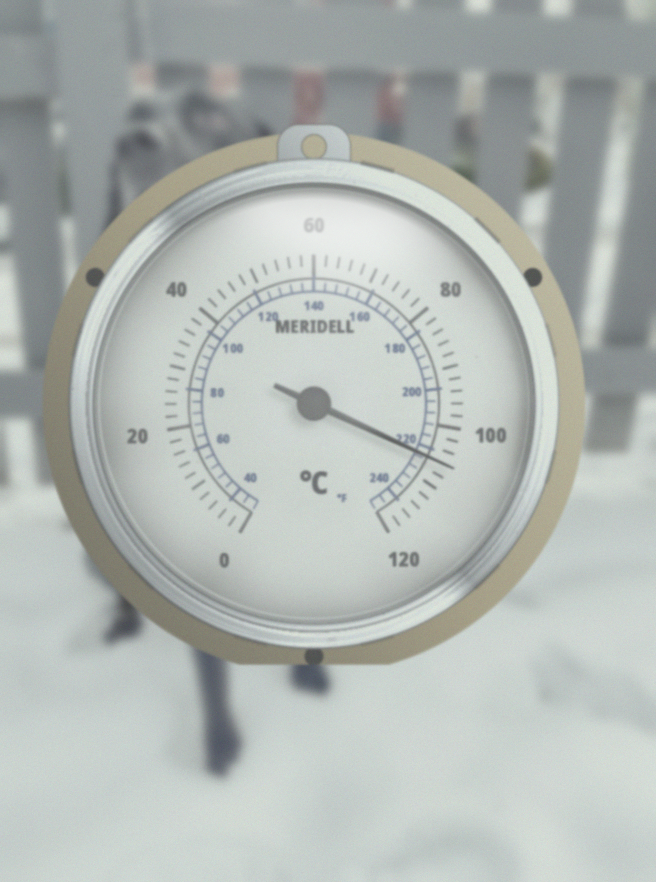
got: 106 °C
